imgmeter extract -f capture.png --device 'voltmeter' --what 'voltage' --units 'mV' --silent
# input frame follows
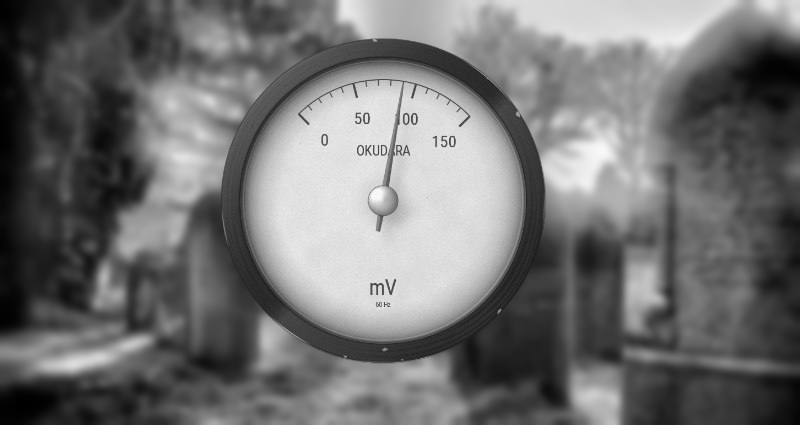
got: 90 mV
